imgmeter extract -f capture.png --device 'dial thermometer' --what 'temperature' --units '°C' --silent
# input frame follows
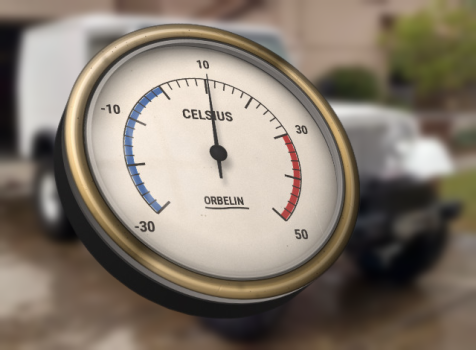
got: 10 °C
